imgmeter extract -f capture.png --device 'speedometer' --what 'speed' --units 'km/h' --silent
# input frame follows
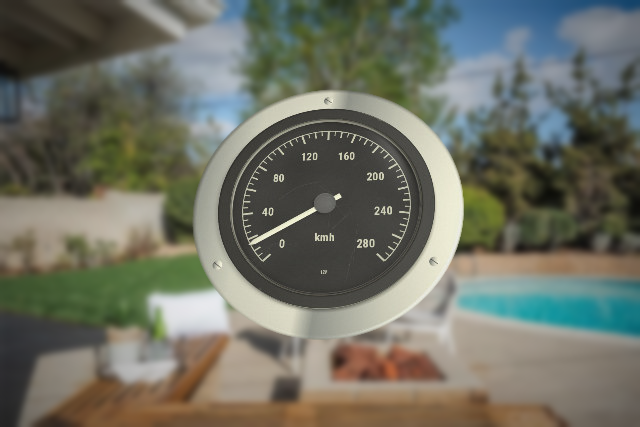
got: 15 km/h
